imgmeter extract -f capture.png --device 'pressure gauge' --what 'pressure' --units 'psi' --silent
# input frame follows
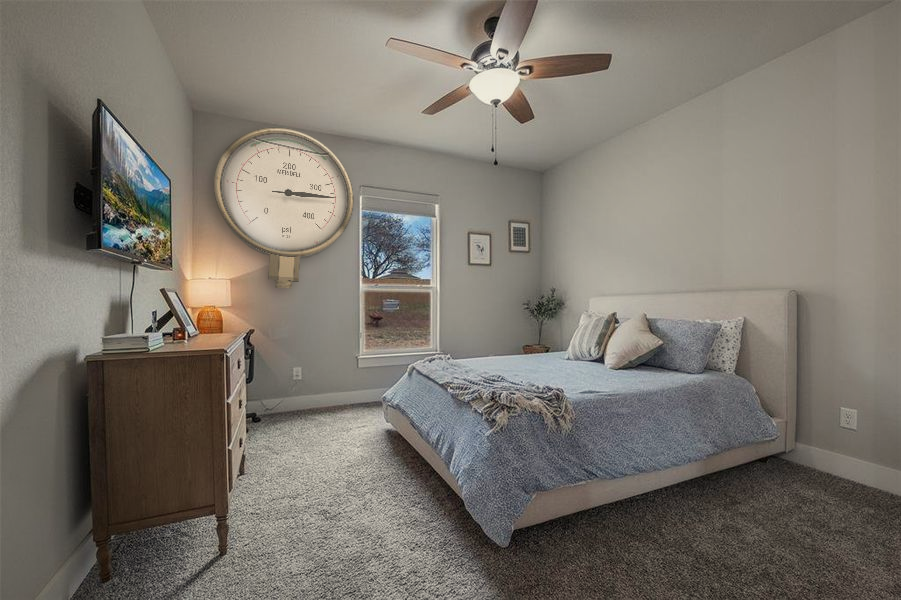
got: 330 psi
